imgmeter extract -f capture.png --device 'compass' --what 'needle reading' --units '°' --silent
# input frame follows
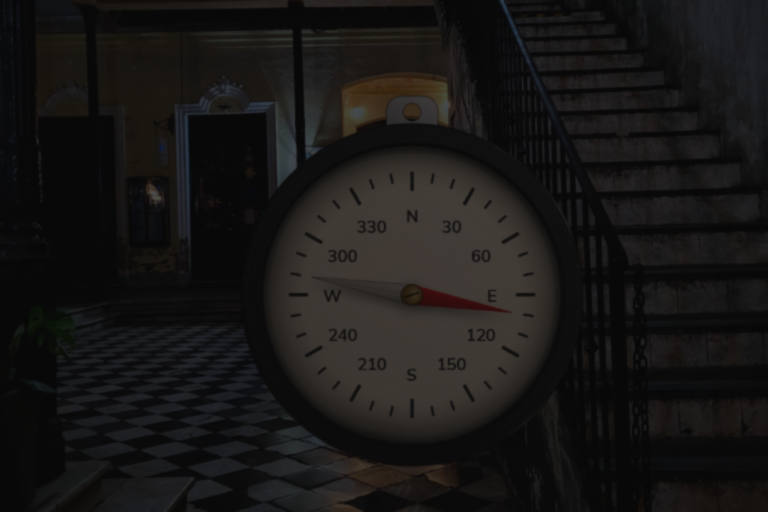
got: 100 °
